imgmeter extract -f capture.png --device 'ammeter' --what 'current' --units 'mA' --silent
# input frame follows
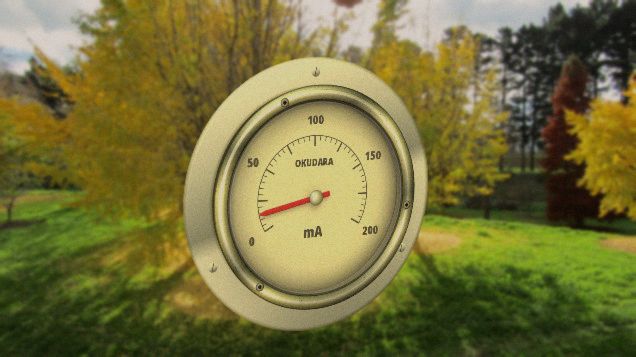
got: 15 mA
